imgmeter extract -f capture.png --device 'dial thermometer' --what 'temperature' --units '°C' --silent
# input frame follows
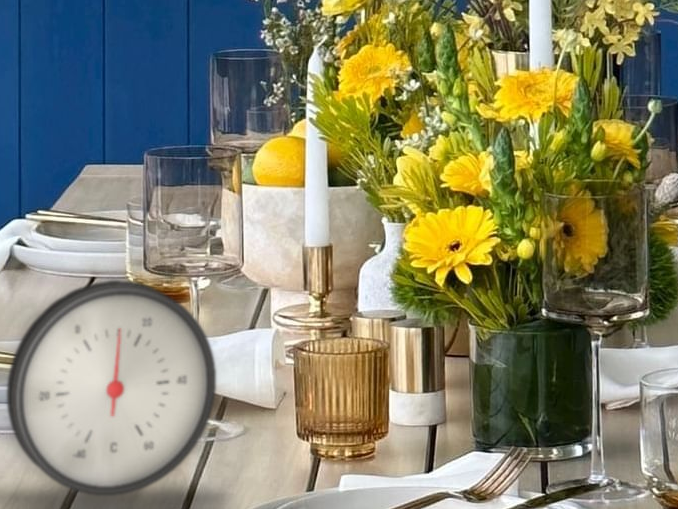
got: 12 °C
